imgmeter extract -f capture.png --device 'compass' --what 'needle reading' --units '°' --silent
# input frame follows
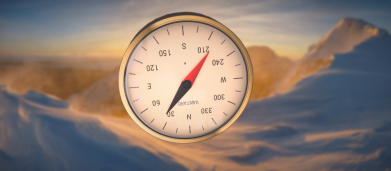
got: 217.5 °
